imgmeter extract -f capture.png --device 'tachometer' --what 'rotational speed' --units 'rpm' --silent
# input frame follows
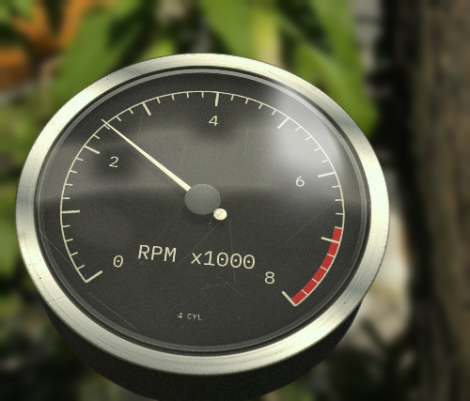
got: 2400 rpm
